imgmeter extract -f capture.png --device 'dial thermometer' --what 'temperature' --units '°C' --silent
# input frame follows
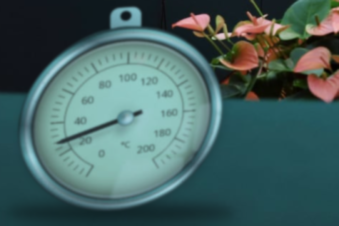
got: 28 °C
